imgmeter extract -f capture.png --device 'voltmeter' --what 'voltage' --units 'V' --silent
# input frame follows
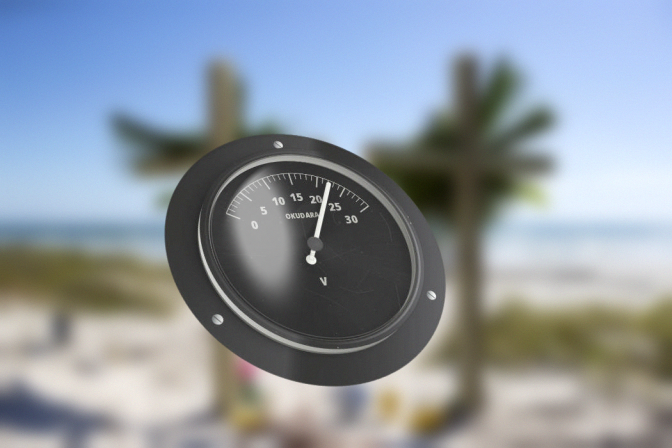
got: 22 V
